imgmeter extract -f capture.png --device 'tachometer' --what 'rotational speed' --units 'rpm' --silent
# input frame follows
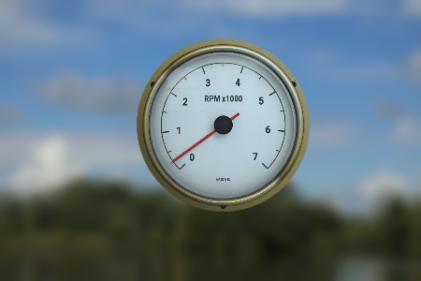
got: 250 rpm
